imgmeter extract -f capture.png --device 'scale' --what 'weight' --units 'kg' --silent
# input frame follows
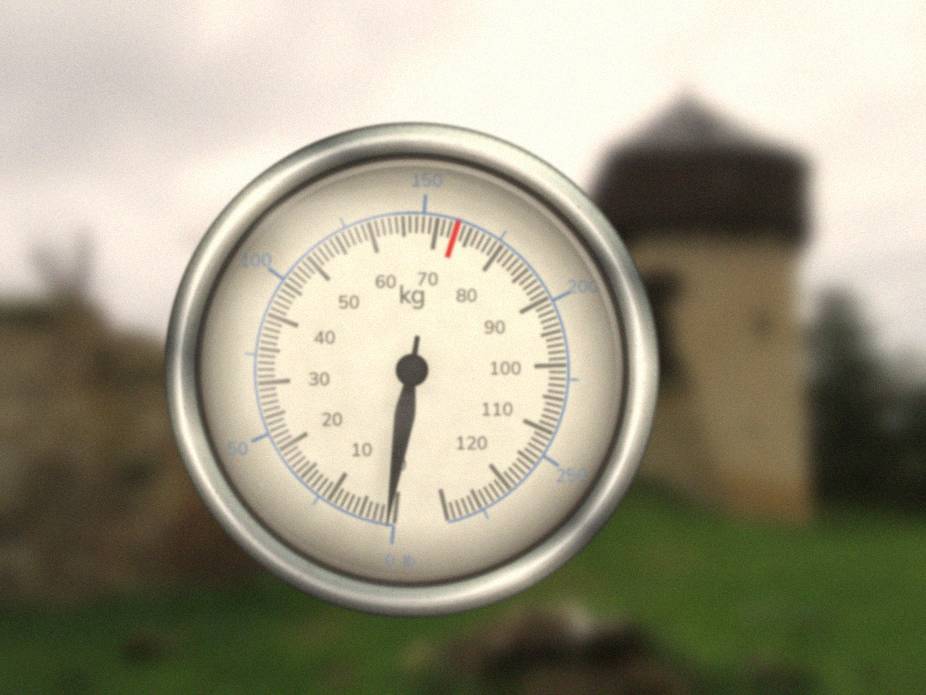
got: 1 kg
